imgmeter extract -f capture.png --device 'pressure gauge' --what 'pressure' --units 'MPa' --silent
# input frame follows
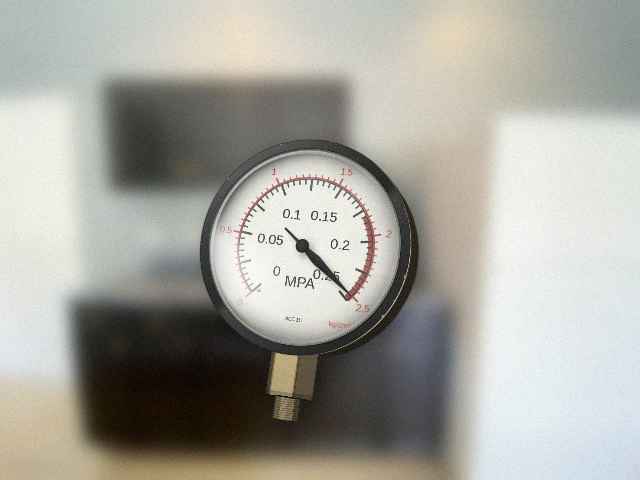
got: 0.245 MPa
